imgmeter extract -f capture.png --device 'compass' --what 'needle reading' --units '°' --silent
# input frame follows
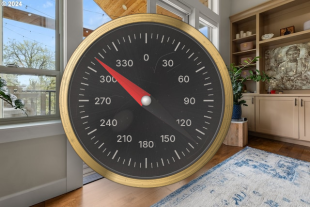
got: 310 °
